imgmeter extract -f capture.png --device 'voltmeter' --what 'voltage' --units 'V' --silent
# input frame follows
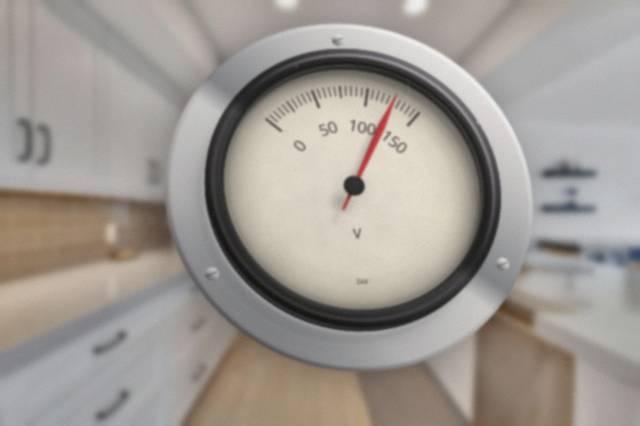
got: 125 V
